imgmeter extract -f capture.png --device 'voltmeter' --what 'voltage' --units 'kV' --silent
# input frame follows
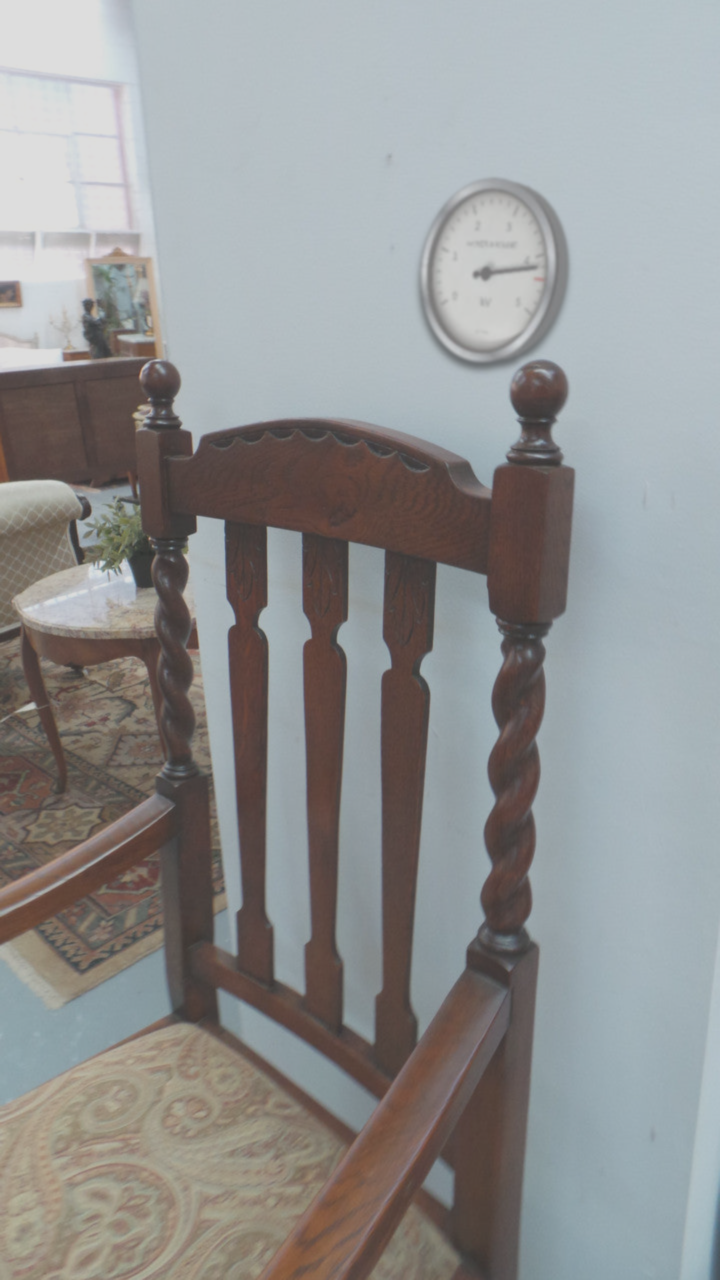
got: 4.2 kV
